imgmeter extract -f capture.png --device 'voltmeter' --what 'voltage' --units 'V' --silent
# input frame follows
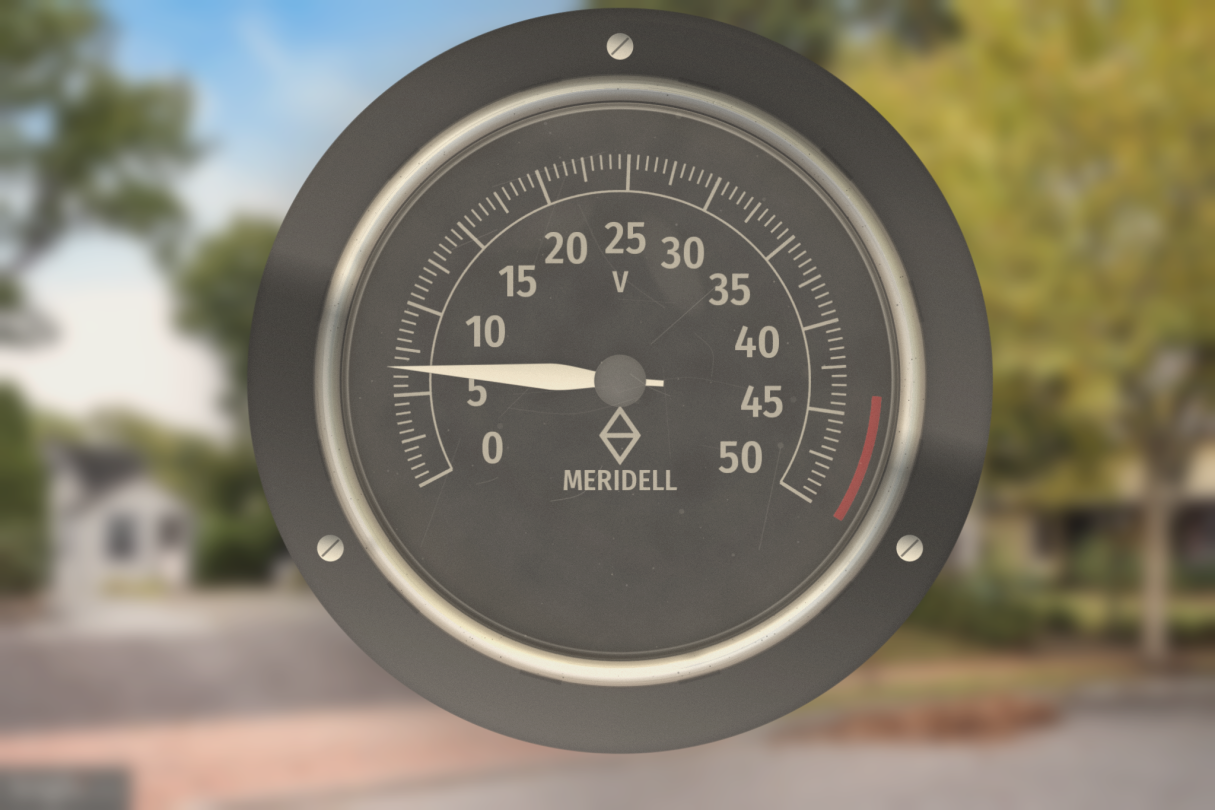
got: 6.5 V
